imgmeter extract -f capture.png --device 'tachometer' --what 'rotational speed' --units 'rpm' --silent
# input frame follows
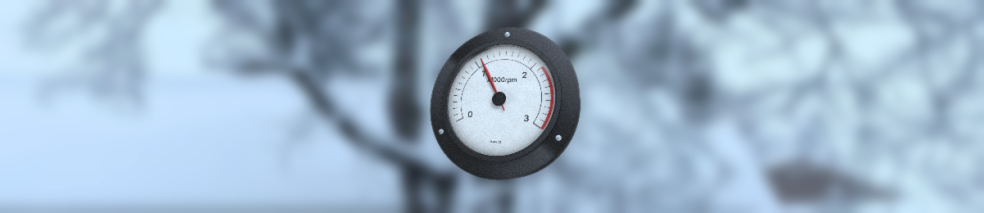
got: 1100 rpm
